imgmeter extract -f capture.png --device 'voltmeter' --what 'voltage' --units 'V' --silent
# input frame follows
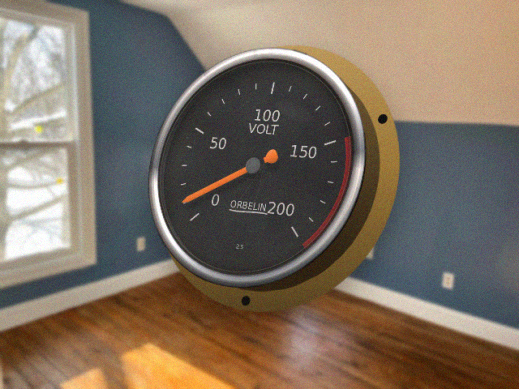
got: 10 V
